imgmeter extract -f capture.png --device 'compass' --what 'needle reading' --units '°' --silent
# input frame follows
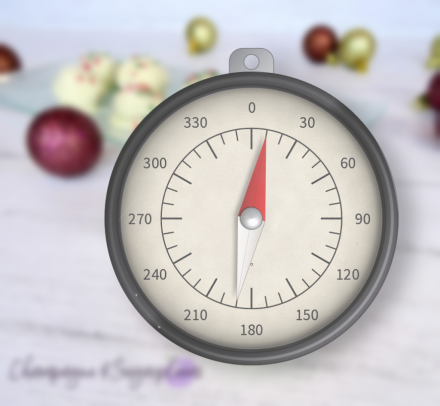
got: 10 °
